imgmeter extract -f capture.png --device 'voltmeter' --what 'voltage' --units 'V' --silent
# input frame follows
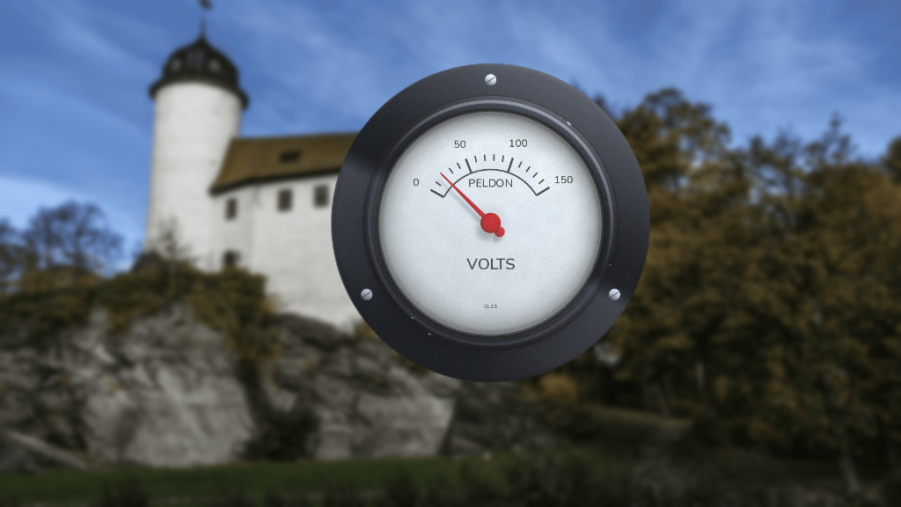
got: 20 V
